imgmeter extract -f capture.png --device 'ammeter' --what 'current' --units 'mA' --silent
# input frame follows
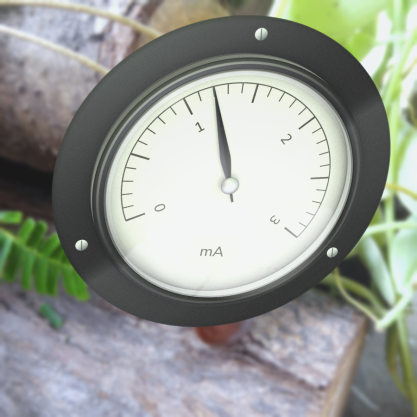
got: 1.2 mA
